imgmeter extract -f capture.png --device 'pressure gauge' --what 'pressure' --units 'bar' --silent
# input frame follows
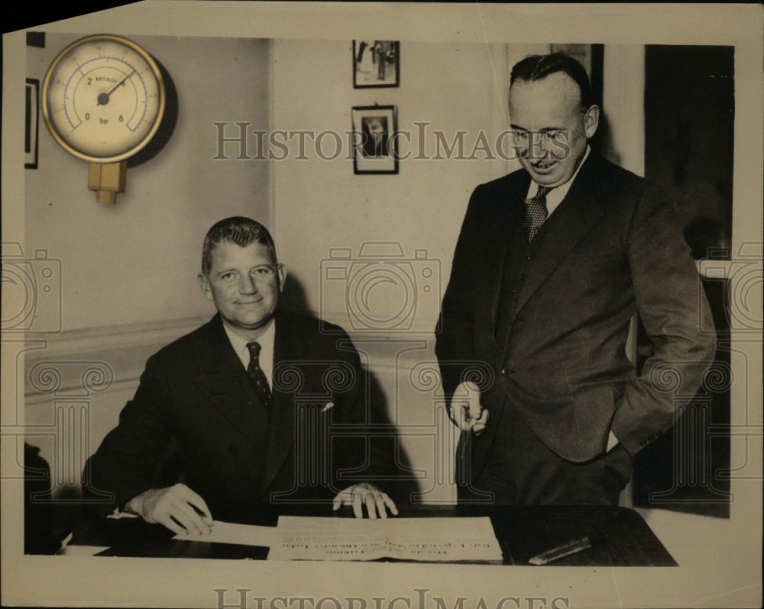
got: 4 bar
